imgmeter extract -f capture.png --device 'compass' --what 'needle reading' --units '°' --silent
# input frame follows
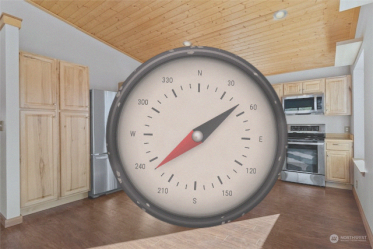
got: 230 °
